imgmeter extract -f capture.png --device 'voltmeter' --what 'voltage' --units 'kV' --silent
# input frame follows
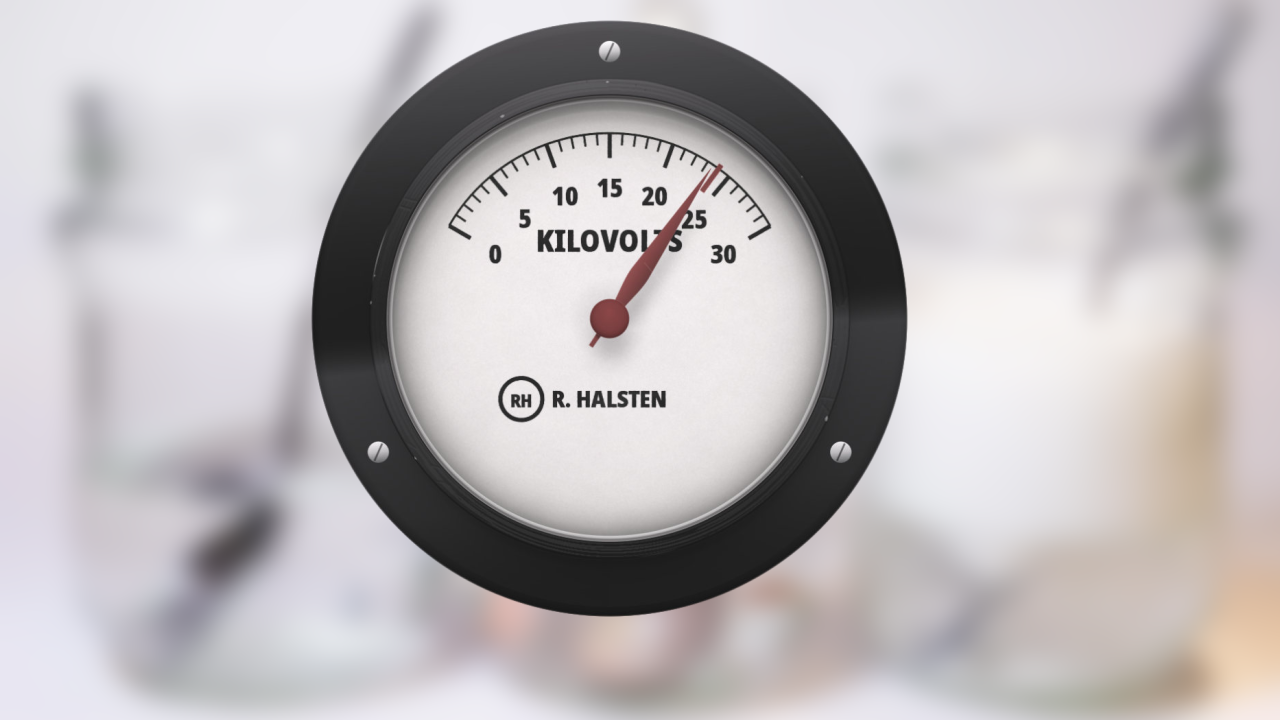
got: 23.5 kV
